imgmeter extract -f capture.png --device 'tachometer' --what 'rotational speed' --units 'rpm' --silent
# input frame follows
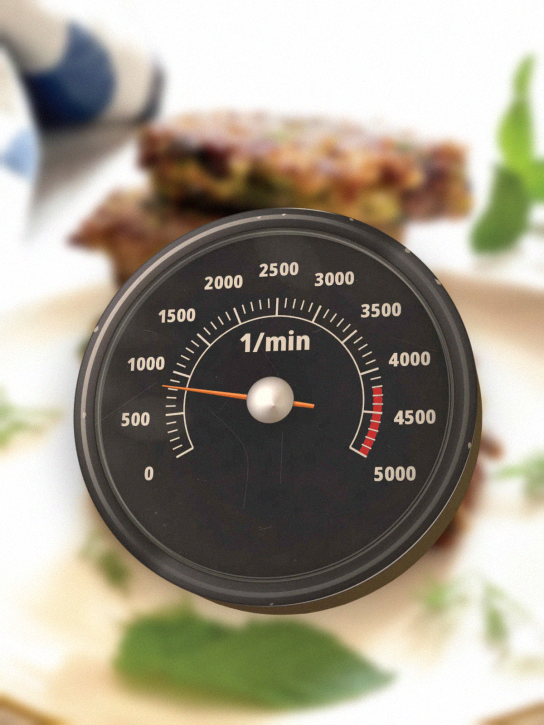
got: 800 rpm
